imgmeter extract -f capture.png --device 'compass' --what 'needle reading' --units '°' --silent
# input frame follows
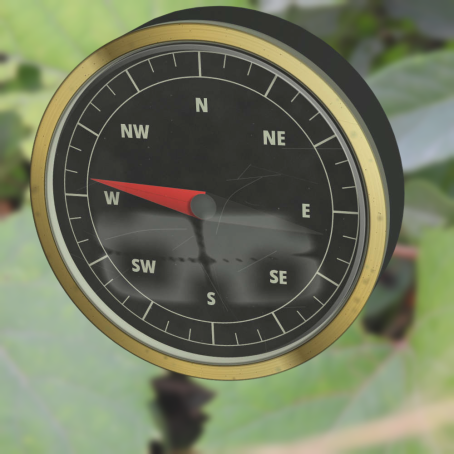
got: 280 °
